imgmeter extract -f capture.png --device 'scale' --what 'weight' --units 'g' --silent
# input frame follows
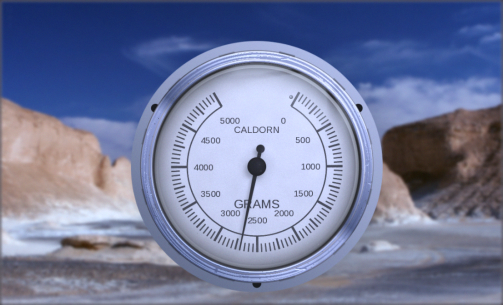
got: 2700 g
